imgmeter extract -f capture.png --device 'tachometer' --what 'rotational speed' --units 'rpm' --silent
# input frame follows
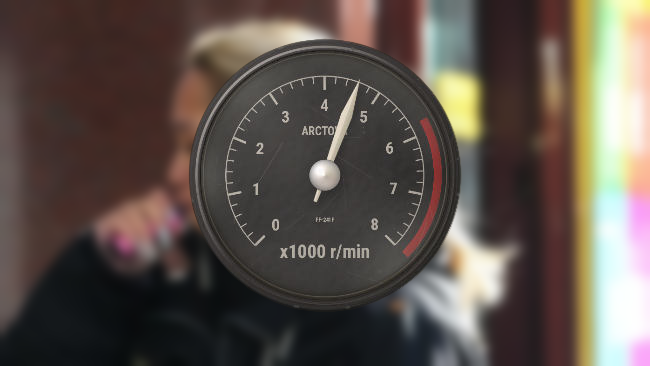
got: 4600 rpm
